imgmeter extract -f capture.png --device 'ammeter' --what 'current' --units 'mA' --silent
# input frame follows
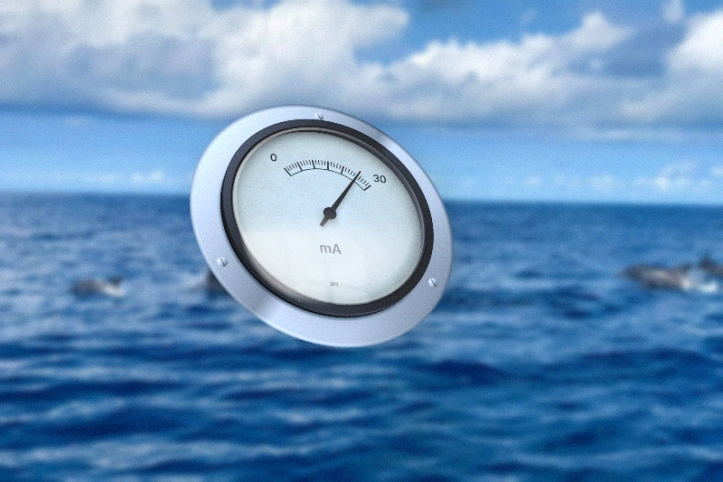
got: 25 mA
